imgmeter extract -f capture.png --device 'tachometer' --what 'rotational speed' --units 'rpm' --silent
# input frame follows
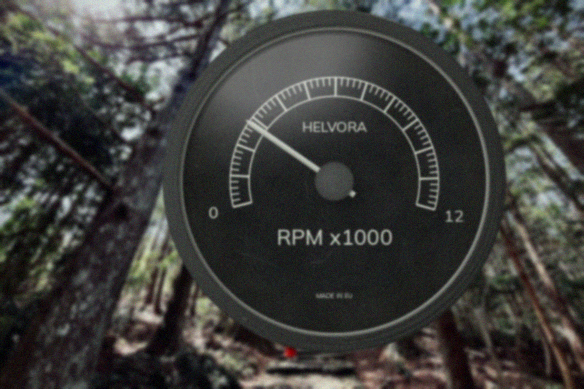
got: 2800 rpm
